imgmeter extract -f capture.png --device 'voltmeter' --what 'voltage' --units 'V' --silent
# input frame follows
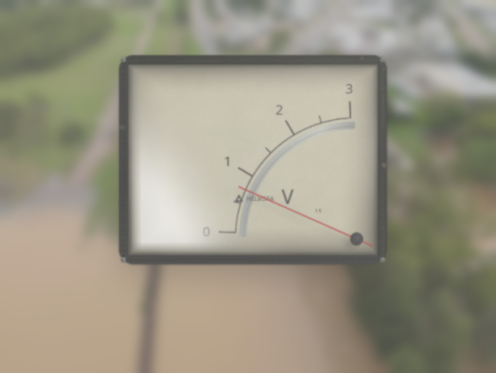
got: 0.75 V
